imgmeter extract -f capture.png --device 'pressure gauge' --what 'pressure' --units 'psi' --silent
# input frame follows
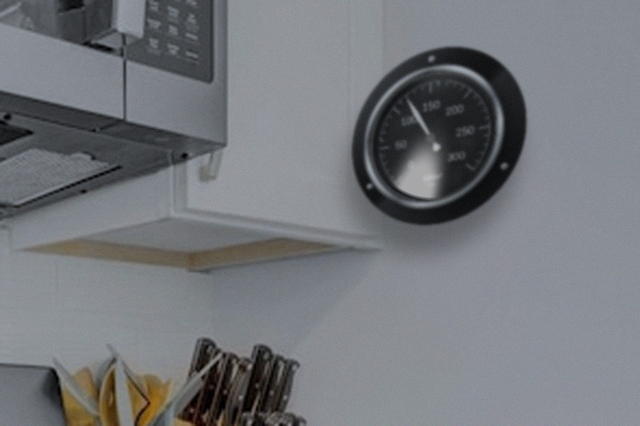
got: 120 psi
